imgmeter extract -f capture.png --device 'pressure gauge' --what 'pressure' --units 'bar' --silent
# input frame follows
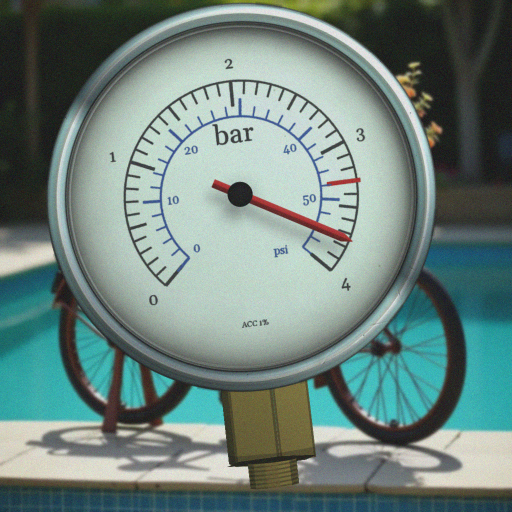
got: 3.75 bar
